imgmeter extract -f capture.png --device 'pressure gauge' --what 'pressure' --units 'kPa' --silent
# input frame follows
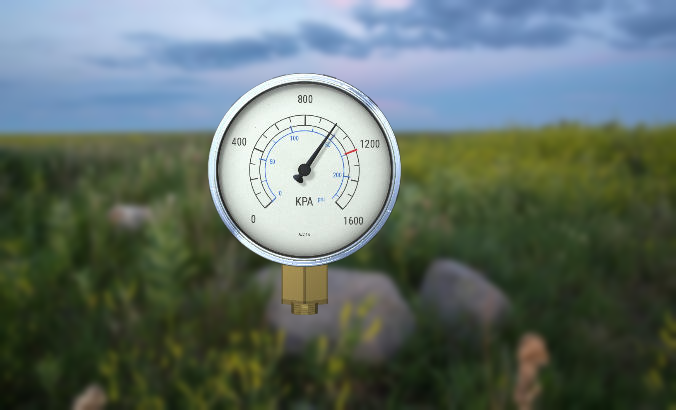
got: 1000 kPa
